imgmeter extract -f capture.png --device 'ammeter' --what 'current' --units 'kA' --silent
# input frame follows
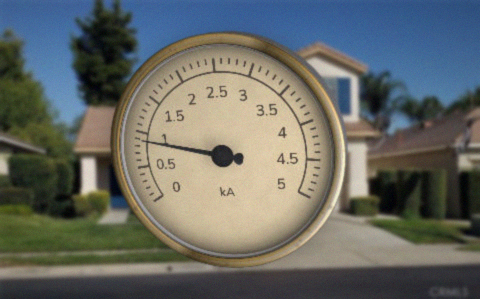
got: 0.9 kA
